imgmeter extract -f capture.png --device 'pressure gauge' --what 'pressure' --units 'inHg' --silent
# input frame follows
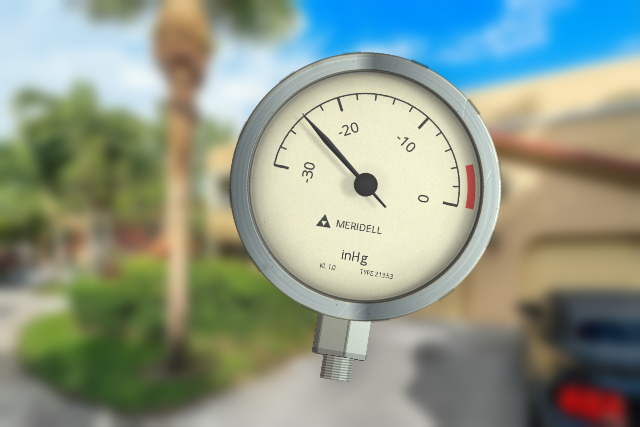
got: -24 inHg
